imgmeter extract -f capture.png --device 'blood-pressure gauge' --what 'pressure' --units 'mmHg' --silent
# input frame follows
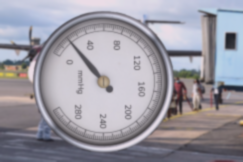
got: 20 mmHg
